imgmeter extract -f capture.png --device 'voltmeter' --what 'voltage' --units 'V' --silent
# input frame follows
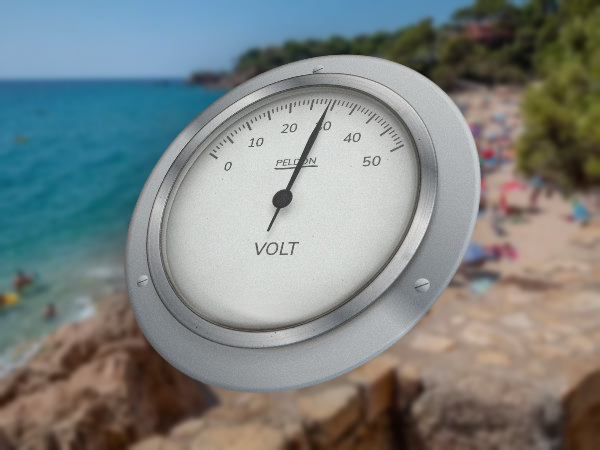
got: 30 V
